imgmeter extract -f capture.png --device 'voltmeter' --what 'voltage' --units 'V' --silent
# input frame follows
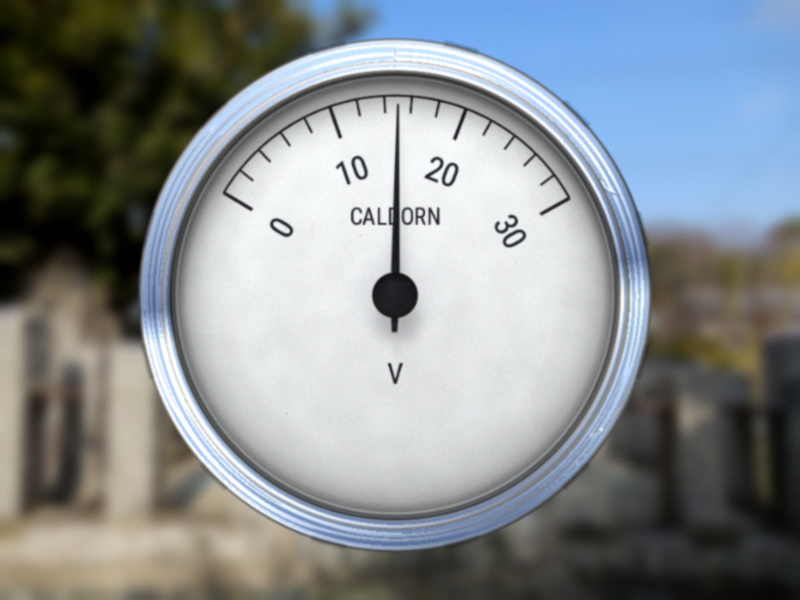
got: 15 V
